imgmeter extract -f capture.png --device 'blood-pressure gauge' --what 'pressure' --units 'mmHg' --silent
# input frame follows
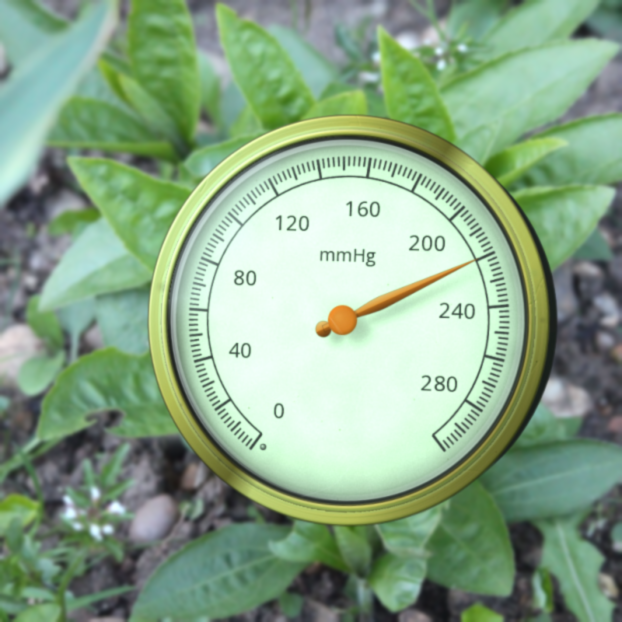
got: 220 mmHg
